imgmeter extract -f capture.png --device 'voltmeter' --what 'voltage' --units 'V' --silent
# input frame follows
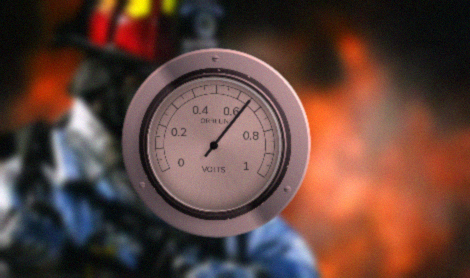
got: 0.65 V
